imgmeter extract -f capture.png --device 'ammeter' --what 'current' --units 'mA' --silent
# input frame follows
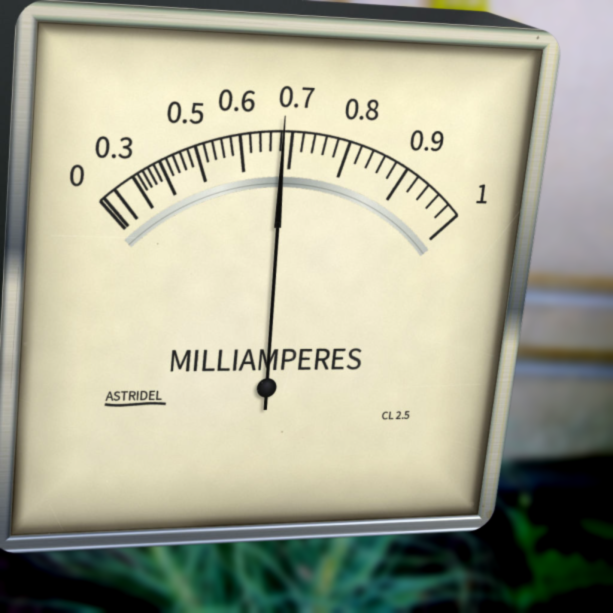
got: 0.68 mA
